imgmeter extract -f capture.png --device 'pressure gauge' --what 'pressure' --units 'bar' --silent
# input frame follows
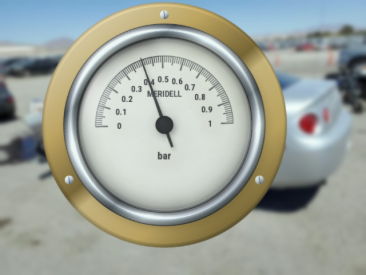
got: 0.4 bar
